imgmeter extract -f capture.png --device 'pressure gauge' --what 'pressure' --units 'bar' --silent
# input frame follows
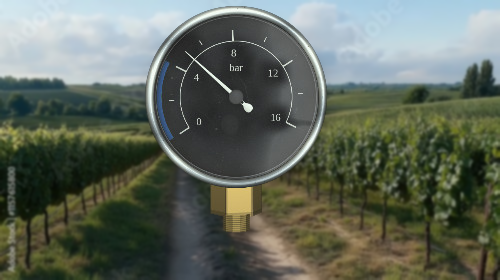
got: 5 bar
